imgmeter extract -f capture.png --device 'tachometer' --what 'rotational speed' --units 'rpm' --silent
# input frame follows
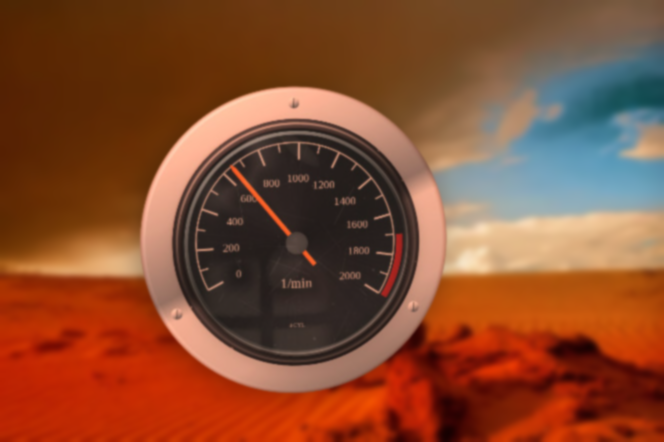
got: 650 rpm
